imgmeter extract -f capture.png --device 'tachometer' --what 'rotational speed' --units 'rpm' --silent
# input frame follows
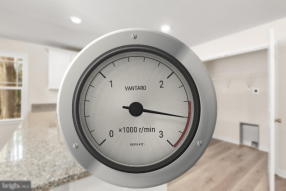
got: 2600 rpm
